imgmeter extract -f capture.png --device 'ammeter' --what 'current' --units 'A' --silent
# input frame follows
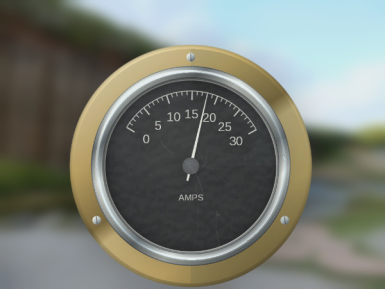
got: 18 A
